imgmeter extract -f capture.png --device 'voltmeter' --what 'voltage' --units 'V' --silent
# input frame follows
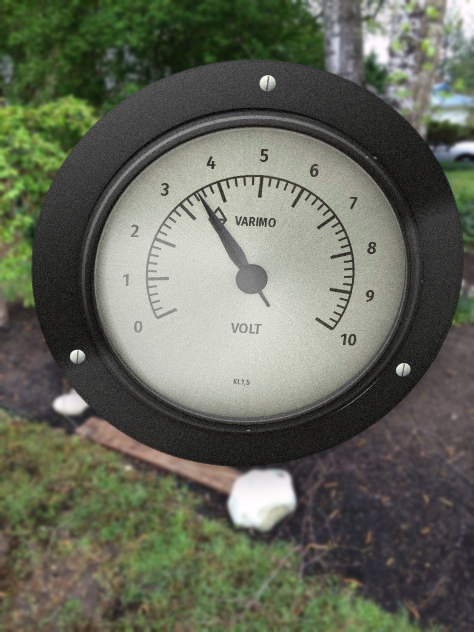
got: 3.5 V
